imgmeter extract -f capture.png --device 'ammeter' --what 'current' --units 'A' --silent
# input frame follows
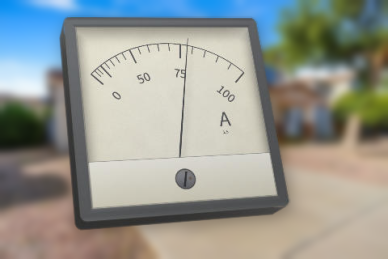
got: 77.5 A
